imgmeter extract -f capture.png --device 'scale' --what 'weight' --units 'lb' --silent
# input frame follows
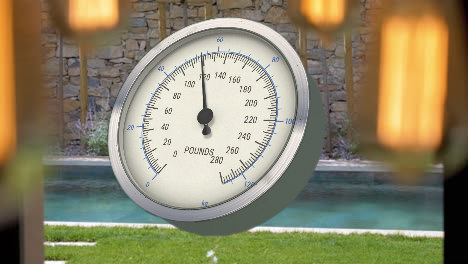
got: 120 lb
